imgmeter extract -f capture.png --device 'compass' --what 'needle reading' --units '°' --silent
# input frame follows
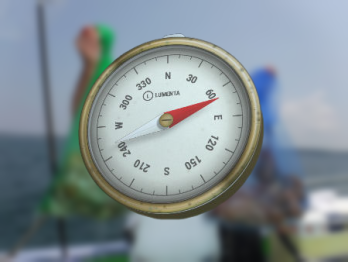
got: 70 °
